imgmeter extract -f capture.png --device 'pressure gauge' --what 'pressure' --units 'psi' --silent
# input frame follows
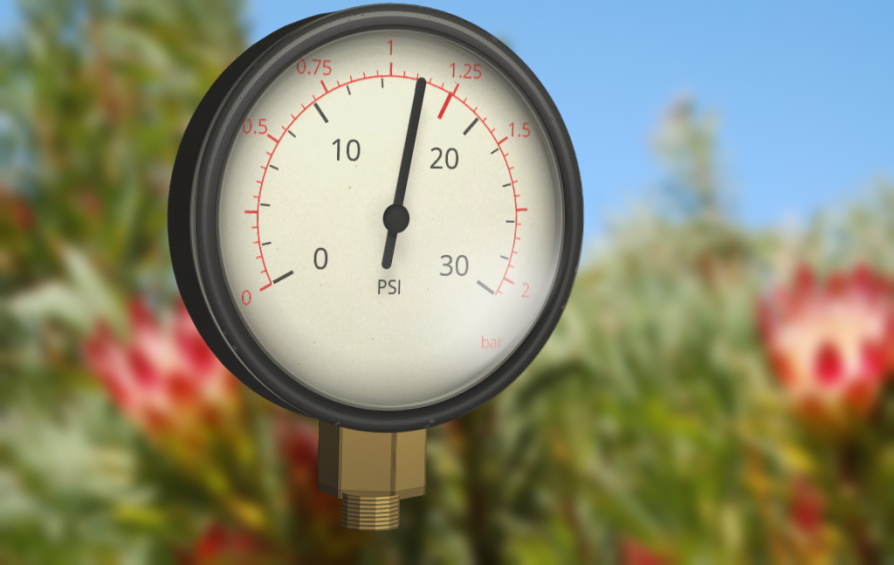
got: 16 psi
